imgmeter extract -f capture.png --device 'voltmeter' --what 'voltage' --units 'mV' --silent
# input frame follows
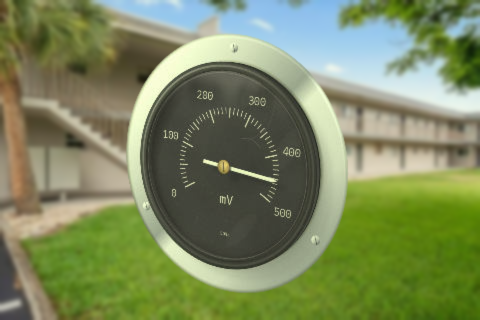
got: 450 mV
